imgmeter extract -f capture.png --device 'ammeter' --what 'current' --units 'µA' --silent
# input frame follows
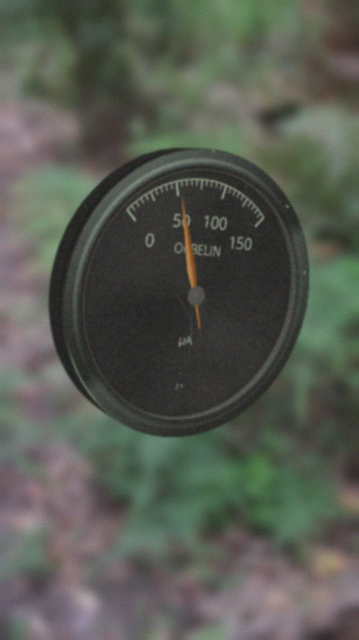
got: 50 µA
